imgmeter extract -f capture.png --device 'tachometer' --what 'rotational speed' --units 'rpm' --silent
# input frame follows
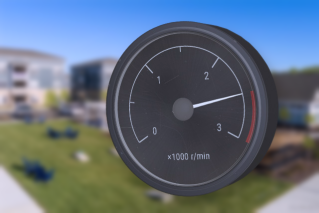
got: 2500 rpm
